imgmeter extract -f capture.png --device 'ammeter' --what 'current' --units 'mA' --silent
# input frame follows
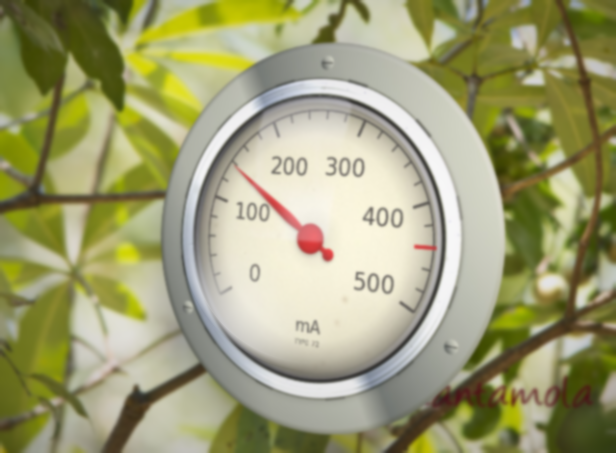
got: 140 mA
